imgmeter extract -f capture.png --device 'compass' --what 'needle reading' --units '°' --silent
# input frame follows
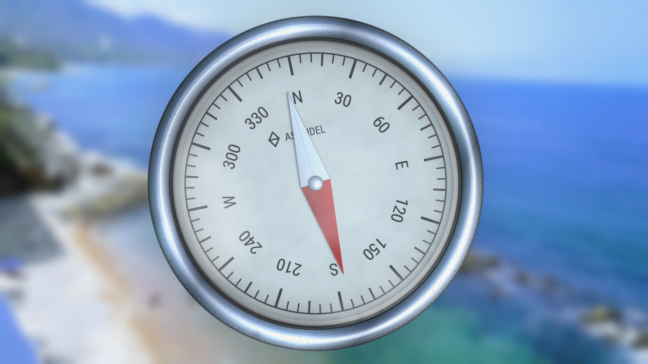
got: 175 °
